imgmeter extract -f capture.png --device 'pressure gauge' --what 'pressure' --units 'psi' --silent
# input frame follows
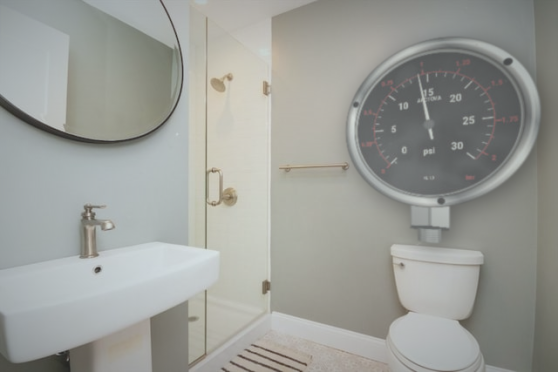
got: 14 psi
